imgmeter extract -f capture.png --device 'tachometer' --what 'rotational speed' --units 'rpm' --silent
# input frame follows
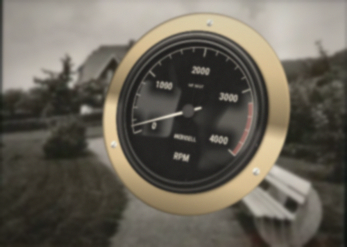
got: 100 rpm
